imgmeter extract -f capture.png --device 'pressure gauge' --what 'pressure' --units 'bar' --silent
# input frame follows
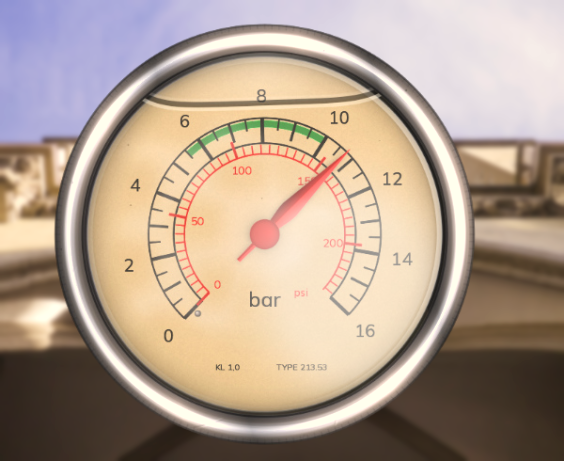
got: 10.75 bar
